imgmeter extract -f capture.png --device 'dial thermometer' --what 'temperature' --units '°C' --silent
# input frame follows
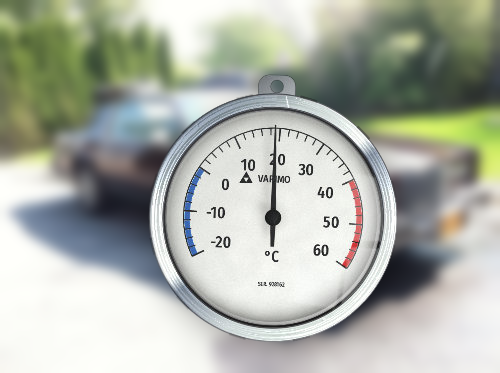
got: 19 °C
